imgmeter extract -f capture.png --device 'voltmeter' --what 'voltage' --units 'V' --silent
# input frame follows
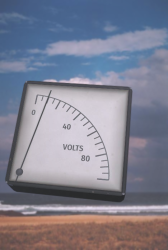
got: 10 V
